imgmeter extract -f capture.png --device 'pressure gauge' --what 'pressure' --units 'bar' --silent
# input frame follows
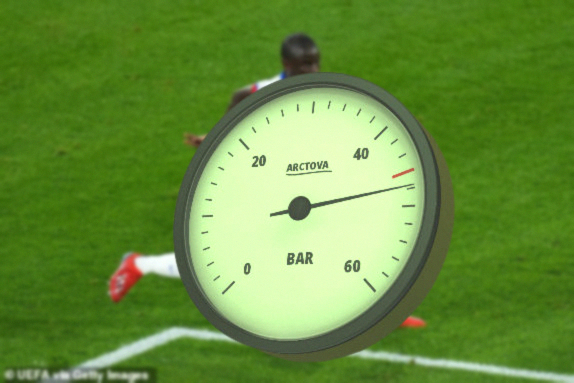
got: 48 bar
